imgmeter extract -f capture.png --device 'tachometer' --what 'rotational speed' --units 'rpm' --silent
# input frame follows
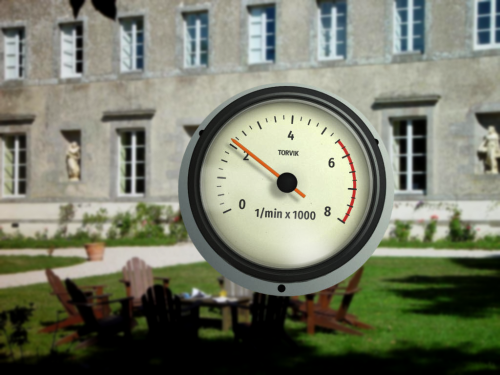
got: 2125 rpm
